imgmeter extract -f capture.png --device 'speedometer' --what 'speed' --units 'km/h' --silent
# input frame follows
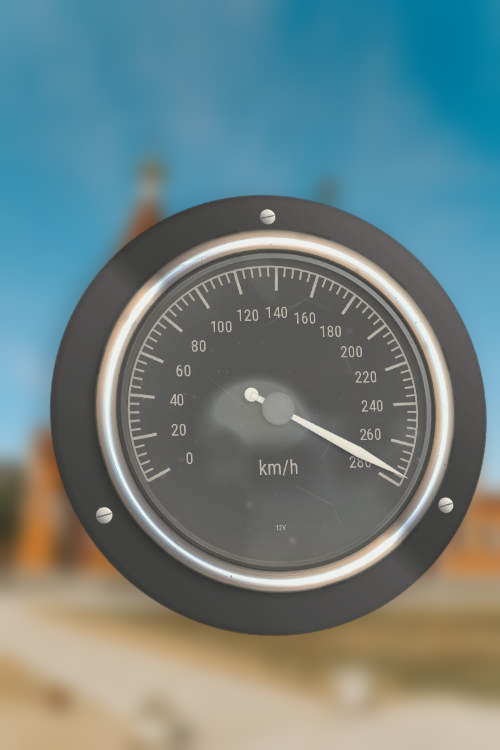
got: 276 km/h
